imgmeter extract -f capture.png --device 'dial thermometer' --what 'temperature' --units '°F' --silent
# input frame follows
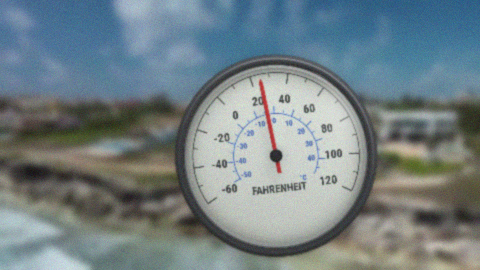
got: 25 °F
